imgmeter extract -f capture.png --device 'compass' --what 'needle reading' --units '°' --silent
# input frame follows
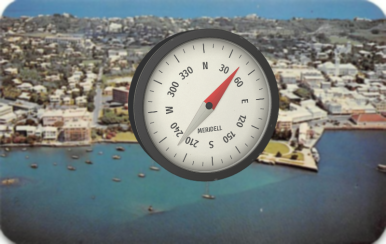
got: 45 °
